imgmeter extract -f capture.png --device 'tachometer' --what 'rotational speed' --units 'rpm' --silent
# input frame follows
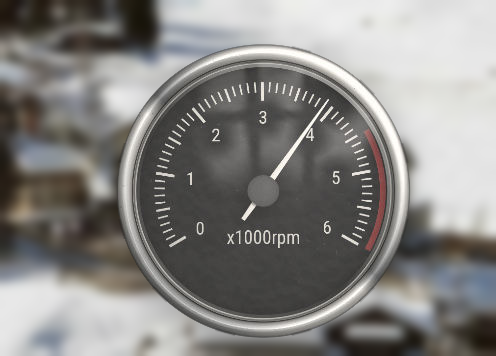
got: 3900 rpm
